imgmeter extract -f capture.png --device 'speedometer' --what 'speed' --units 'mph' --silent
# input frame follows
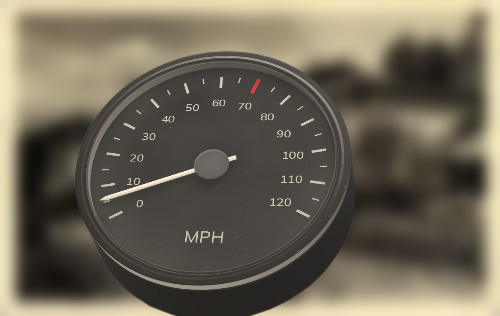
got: 5 mph
